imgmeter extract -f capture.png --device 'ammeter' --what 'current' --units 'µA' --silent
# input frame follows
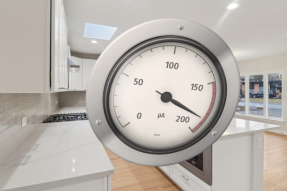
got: 185 µA
